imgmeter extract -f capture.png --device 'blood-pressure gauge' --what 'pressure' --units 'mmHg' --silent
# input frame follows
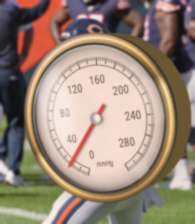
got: 20 mmHg
